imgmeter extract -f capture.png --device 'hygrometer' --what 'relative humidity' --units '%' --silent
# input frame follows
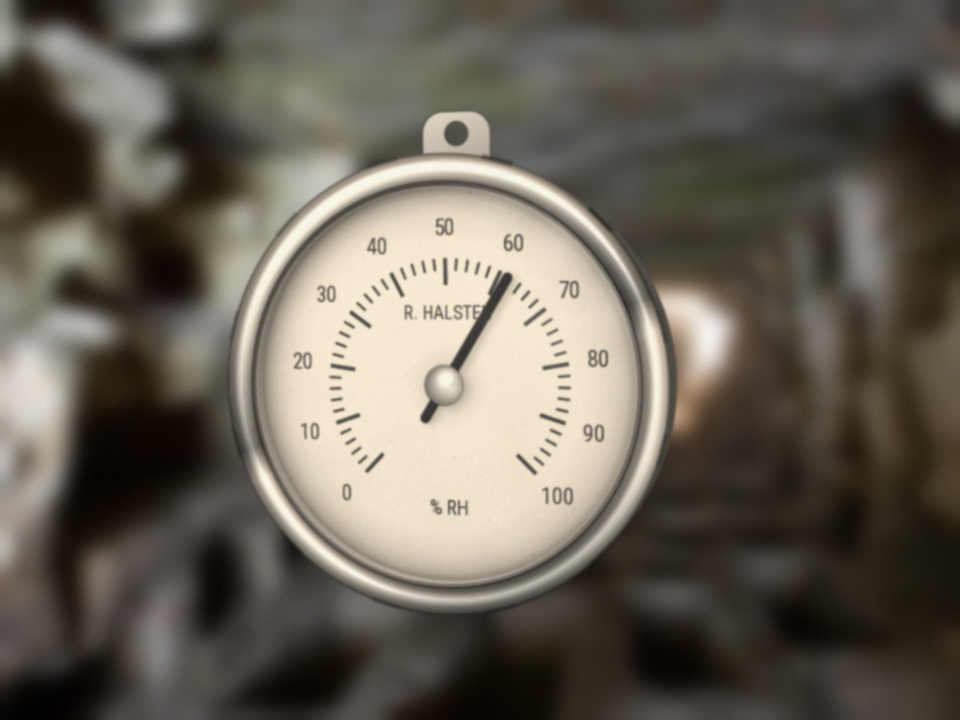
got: 62 %
